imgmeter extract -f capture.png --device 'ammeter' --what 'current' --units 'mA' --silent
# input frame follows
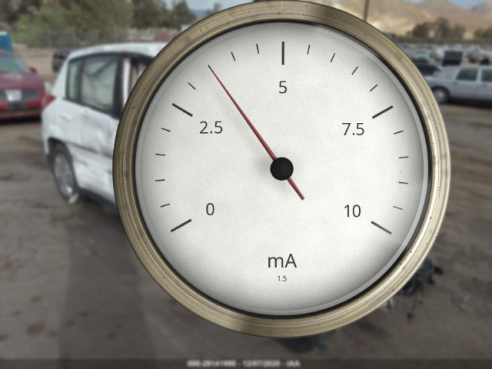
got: 3.5 mA
